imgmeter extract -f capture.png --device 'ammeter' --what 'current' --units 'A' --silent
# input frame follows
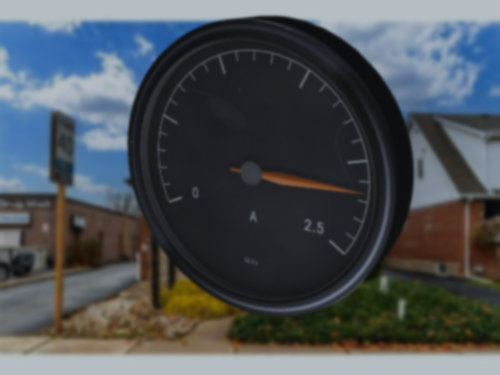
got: 2.15 A
